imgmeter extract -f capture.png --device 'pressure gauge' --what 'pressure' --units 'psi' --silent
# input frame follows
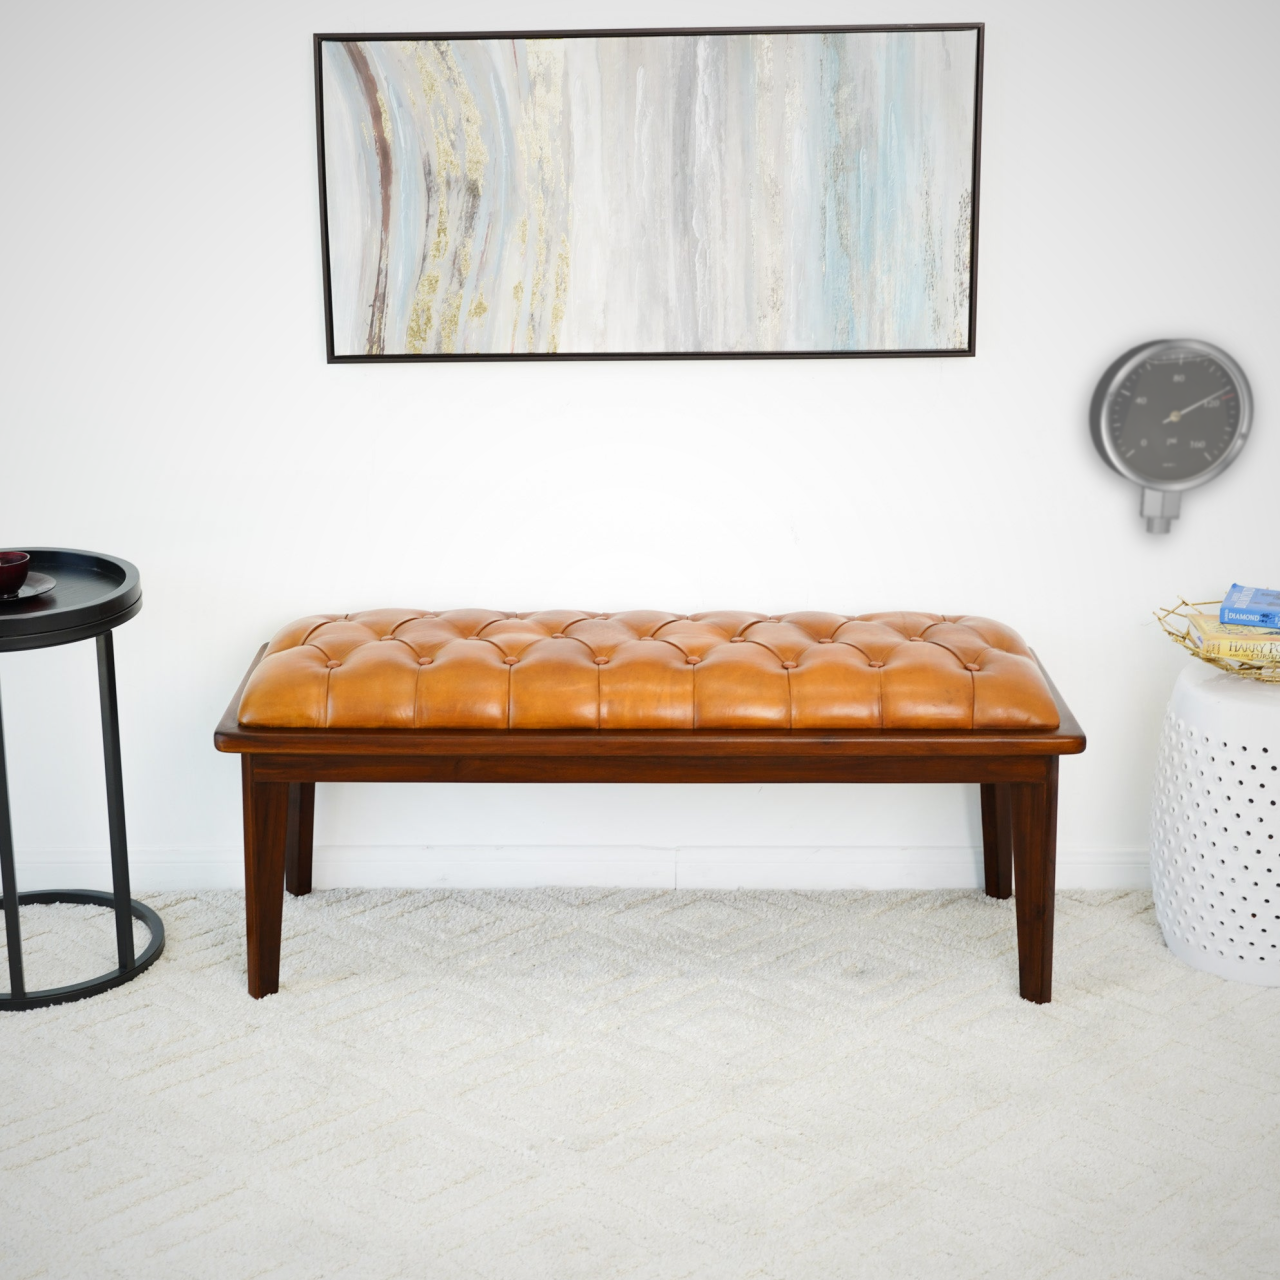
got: 115 psi
